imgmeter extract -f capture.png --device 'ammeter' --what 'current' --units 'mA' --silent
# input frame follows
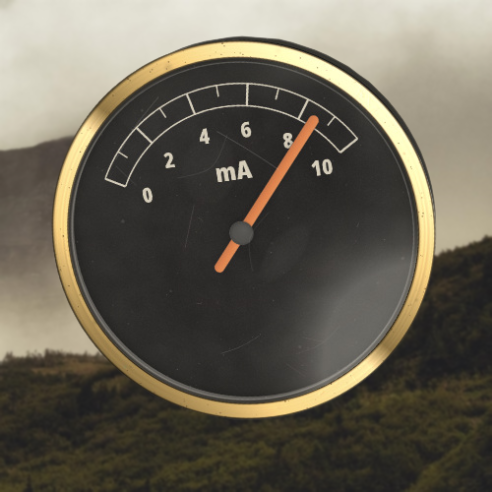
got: 8.5 mA
